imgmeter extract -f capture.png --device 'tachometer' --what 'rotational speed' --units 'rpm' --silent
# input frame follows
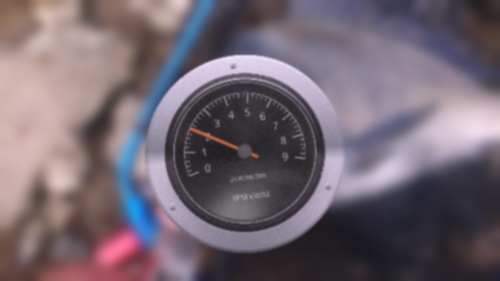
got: 2000 rpm
